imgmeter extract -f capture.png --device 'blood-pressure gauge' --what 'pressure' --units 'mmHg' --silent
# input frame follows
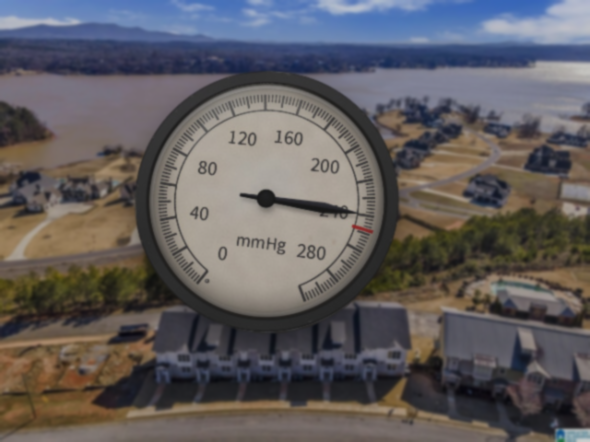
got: 240 mmHg
